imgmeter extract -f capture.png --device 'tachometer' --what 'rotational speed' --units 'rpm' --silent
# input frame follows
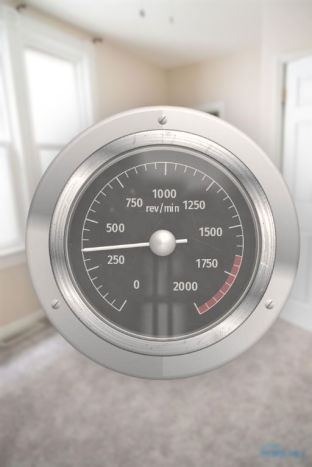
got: 350 rpm
